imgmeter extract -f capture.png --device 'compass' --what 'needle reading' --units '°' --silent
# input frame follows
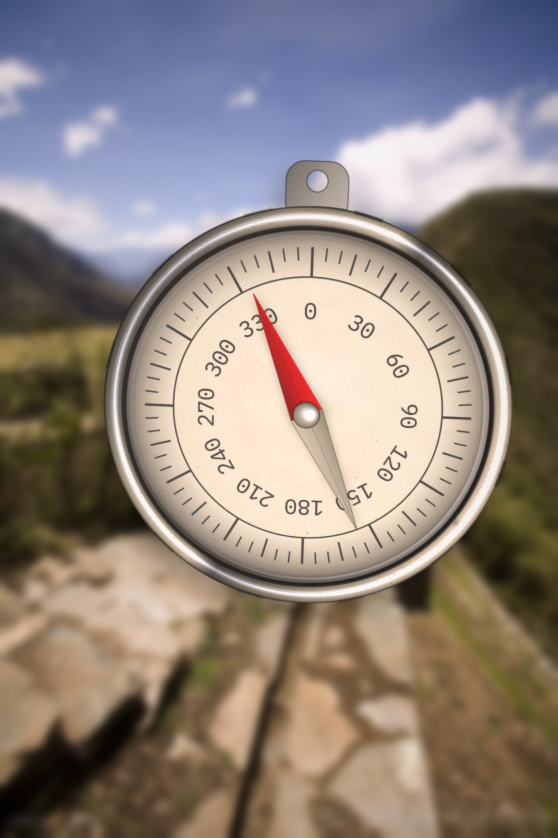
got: 335 °
